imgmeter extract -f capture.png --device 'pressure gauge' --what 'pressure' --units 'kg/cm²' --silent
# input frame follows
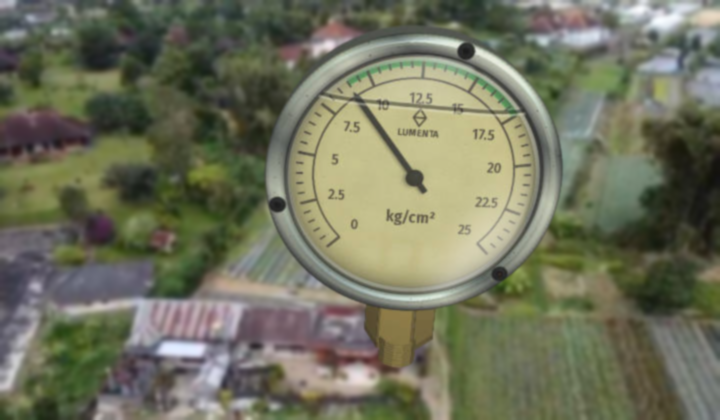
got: 9 kg/cm²
